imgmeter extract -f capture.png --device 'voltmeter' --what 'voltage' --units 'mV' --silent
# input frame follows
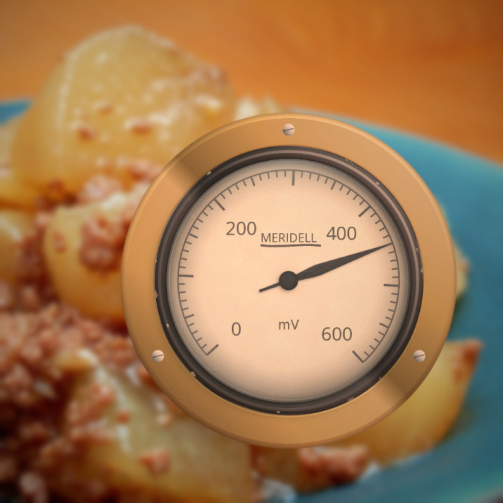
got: 450 mV
